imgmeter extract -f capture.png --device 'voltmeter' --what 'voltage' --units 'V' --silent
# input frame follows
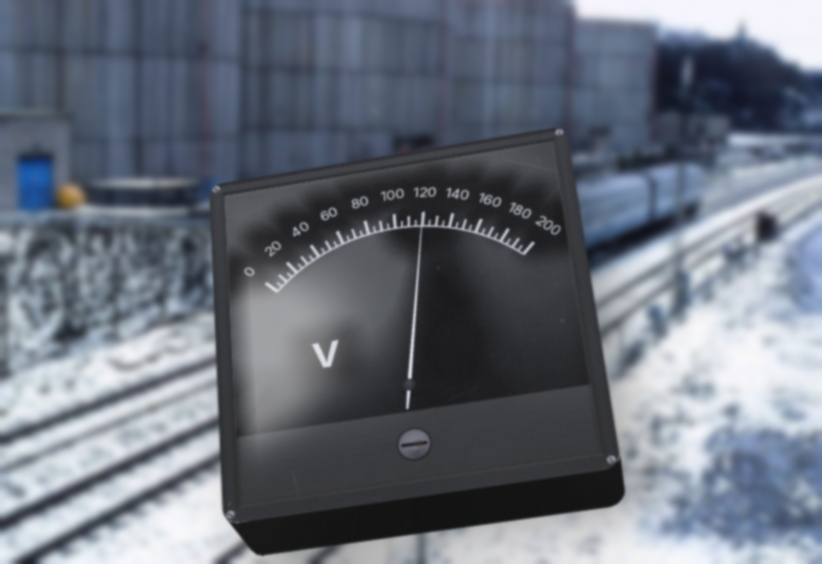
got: 120 V
